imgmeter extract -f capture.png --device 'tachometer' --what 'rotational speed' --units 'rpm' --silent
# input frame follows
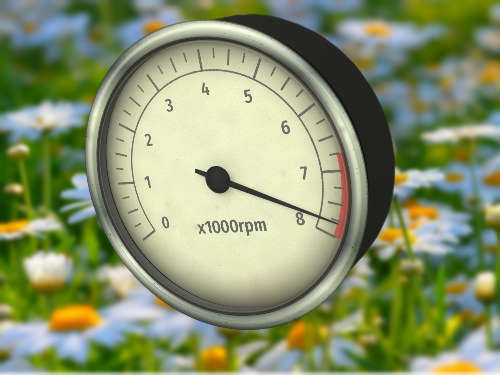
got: 7750 rpm
